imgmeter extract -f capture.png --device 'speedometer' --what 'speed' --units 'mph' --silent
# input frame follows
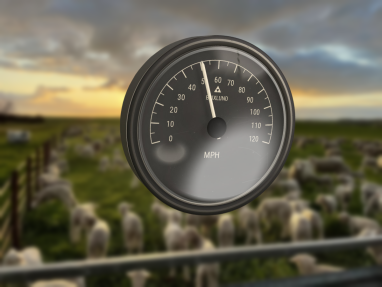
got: 50 mph
